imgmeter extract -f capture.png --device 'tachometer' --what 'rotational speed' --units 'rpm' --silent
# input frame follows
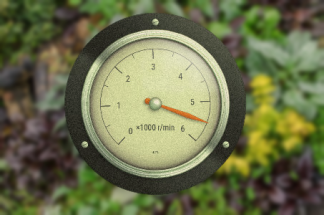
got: 5500 rpm
